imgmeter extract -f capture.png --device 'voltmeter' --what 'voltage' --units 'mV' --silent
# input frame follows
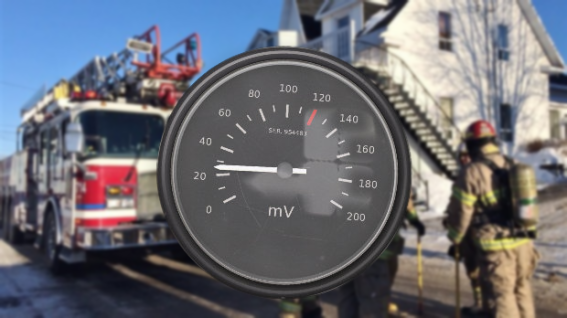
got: 25 mV
